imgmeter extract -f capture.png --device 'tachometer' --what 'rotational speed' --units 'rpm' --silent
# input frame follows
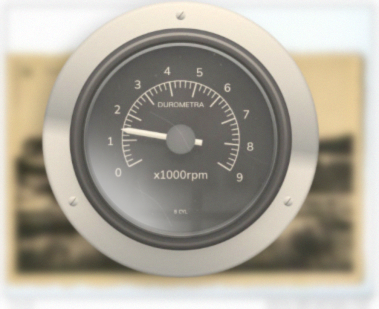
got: 1400 rpm
